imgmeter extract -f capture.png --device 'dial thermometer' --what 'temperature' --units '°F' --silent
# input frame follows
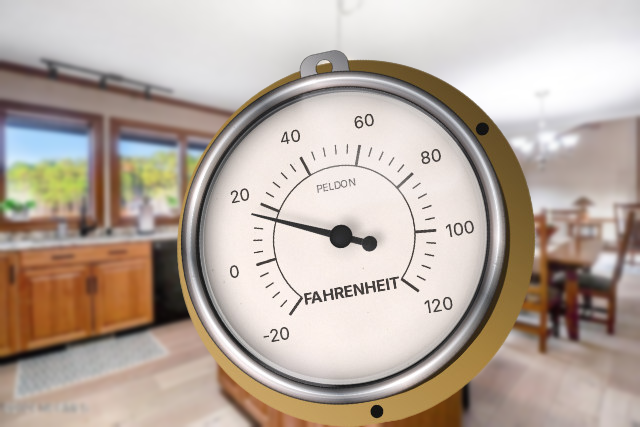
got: 16 °F
